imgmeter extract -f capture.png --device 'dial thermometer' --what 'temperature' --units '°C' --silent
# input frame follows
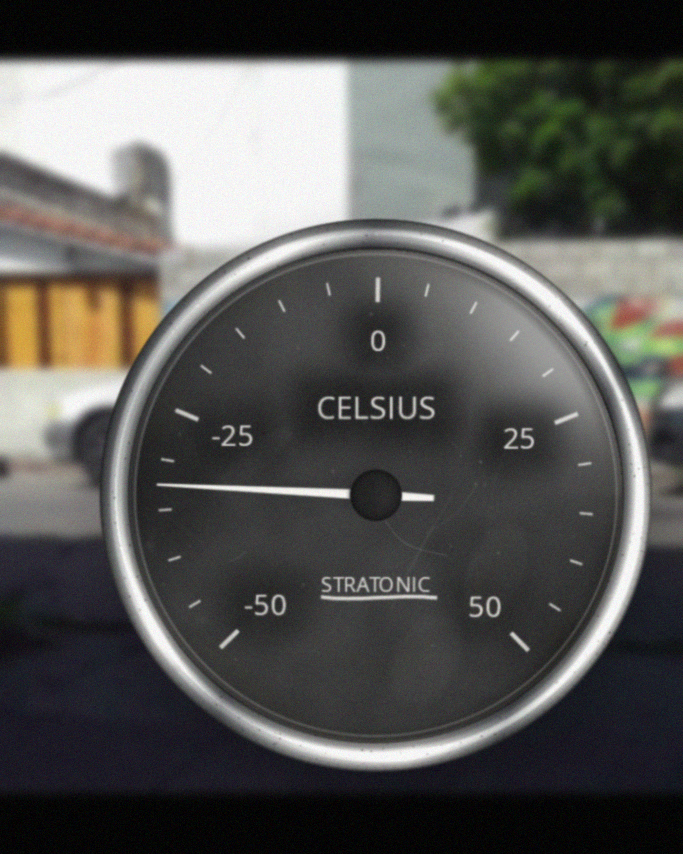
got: -32.5 °C
